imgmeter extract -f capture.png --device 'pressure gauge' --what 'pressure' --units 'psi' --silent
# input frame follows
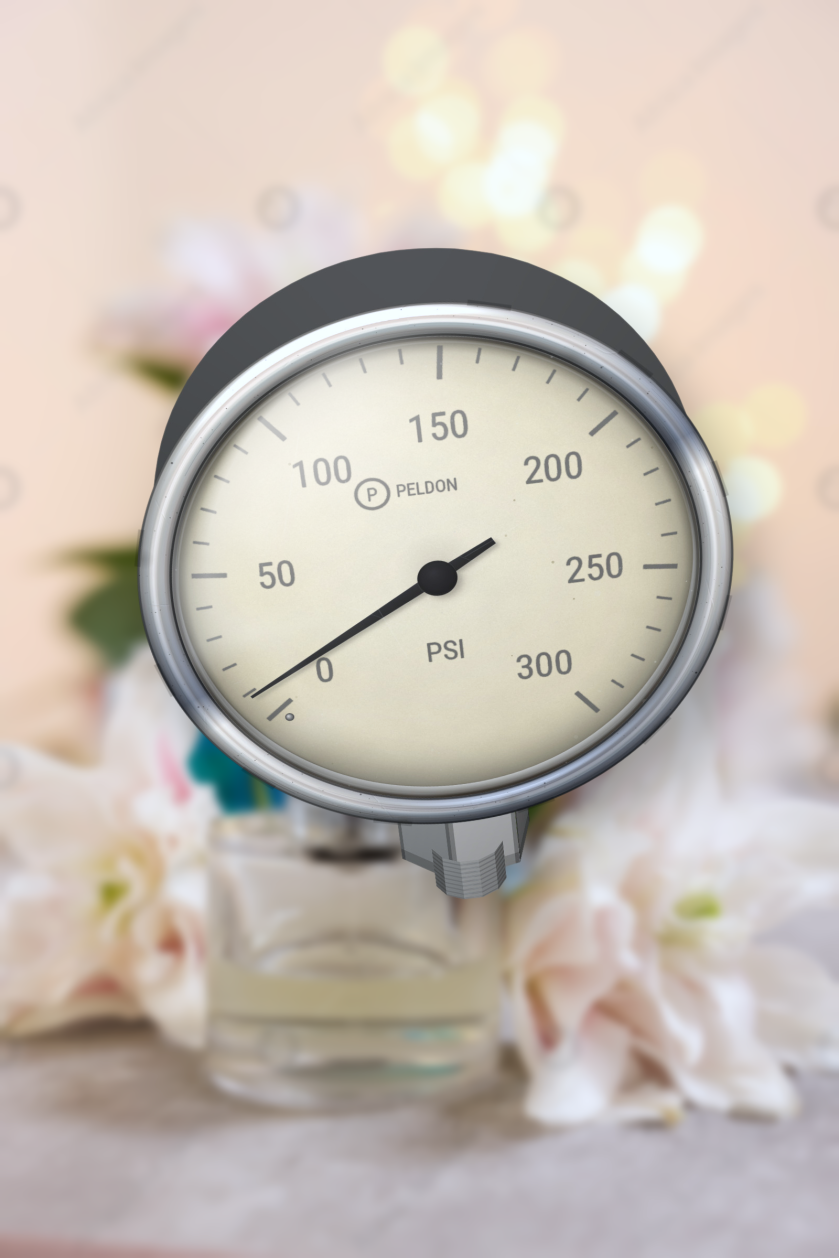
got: 10 psi
